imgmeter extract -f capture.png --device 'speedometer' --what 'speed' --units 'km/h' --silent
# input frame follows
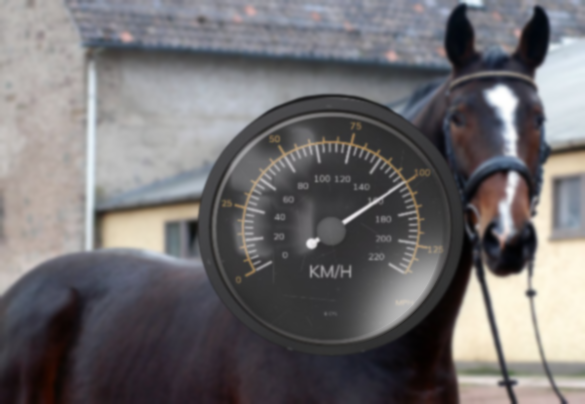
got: 160 km/h
